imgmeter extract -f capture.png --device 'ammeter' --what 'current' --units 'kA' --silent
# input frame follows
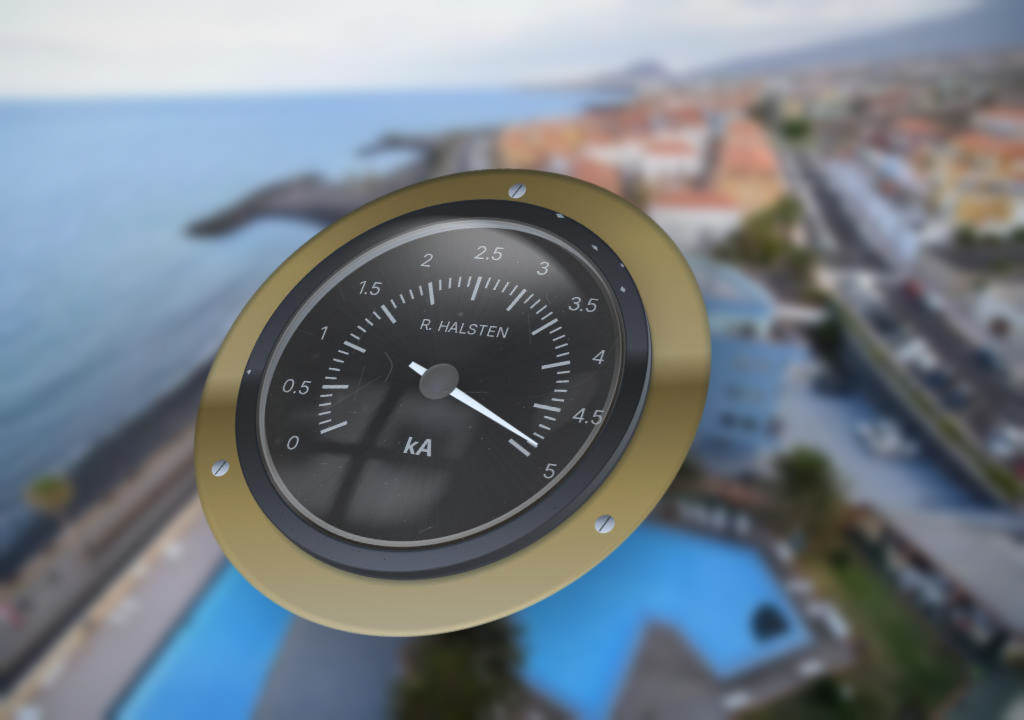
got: 4.9 kA
